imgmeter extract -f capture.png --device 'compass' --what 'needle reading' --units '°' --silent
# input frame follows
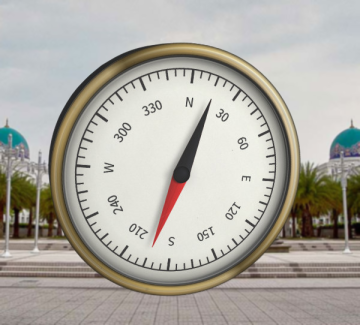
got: 195 °
